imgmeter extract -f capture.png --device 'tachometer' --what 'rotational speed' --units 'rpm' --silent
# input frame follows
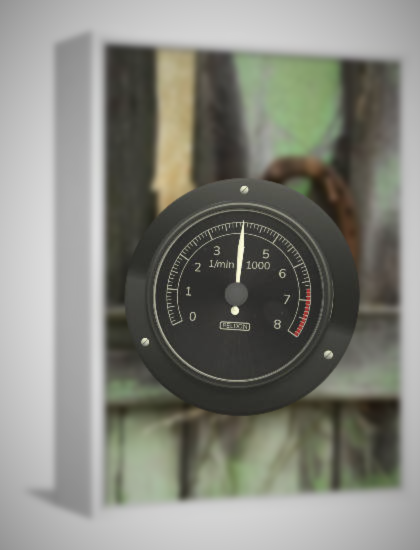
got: 4000 rpm
